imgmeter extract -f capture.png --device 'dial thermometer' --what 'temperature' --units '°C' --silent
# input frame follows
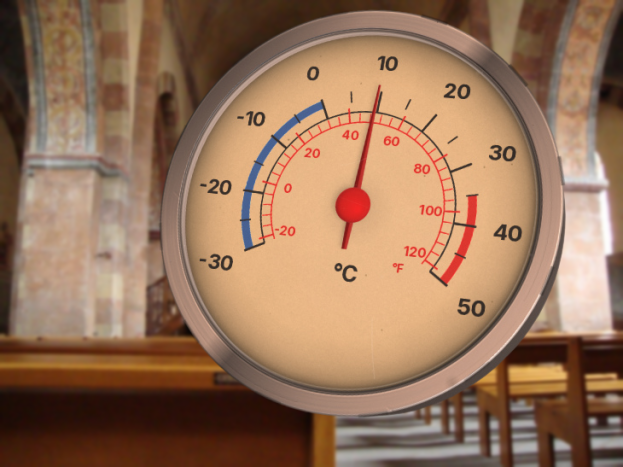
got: 10 °C
